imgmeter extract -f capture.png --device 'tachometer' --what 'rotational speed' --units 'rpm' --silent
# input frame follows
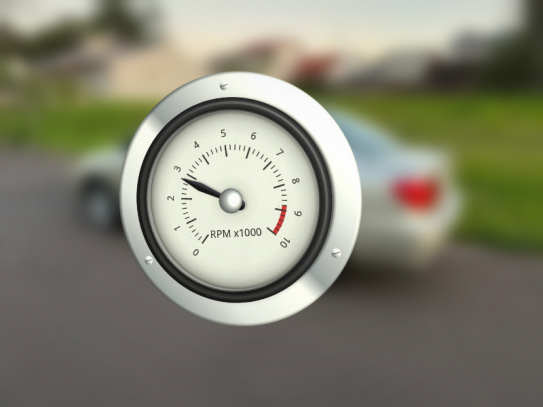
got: 2800 rpm
